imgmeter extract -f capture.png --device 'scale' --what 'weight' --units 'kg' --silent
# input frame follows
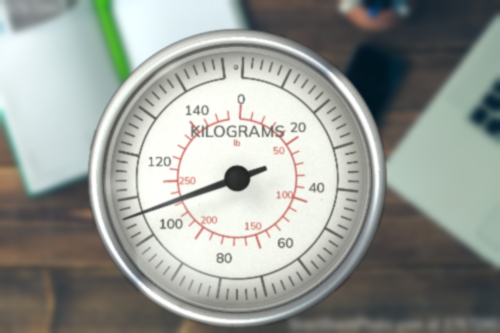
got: 106 kg
